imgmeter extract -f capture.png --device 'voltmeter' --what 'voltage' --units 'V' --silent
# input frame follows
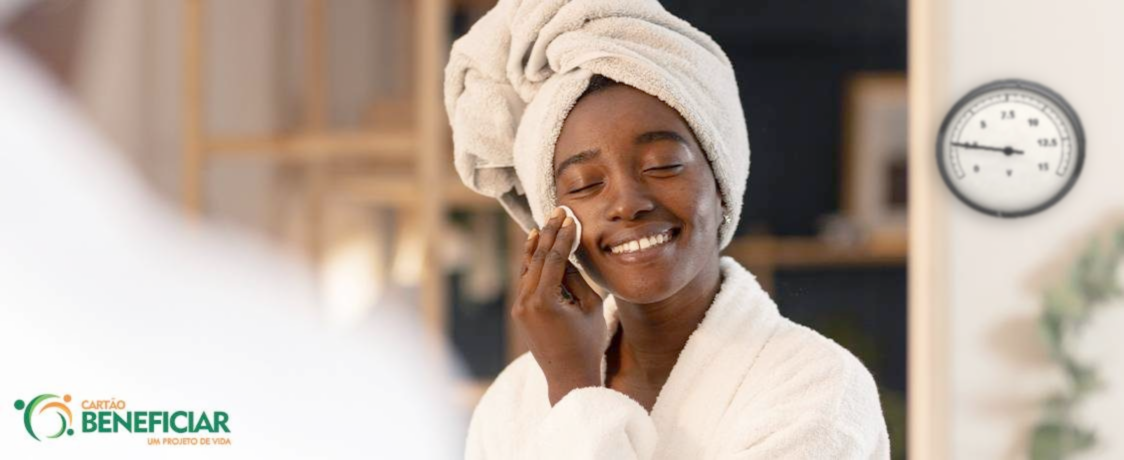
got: 2.5 V
